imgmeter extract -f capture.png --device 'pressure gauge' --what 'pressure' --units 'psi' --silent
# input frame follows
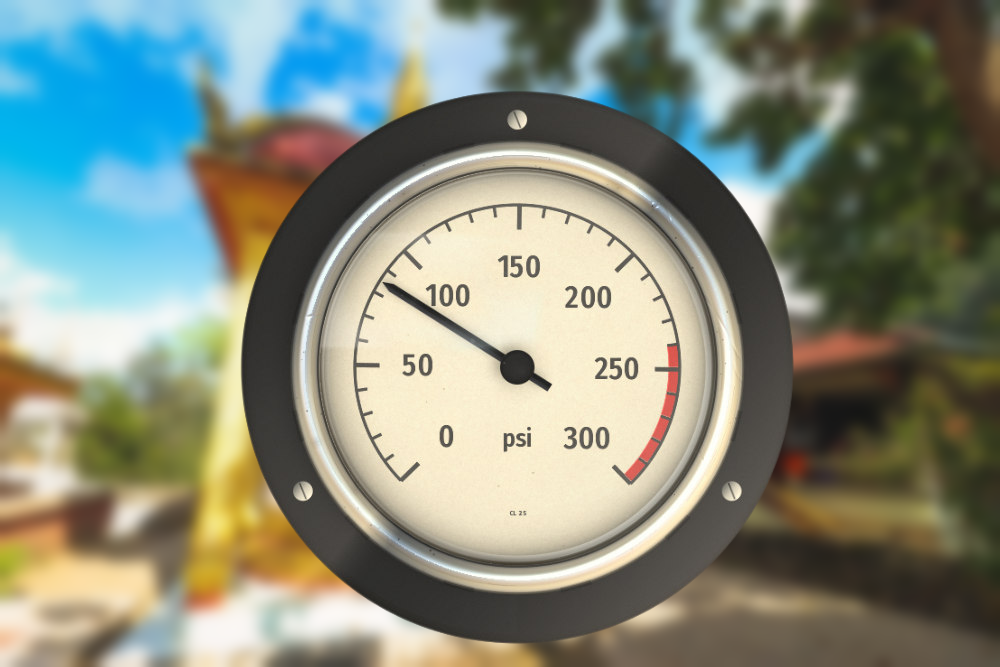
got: 85 psi
